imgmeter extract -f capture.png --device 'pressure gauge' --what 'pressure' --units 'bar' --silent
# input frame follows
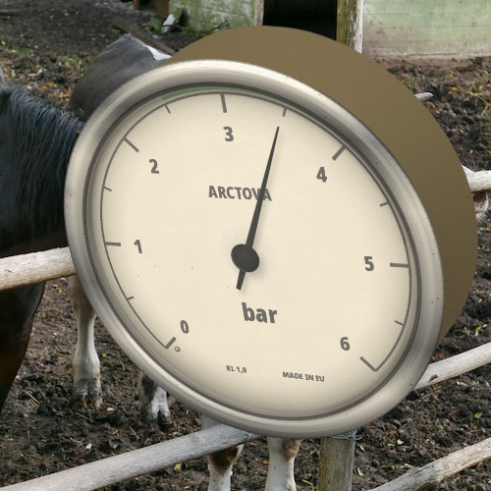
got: 3.5 bar
